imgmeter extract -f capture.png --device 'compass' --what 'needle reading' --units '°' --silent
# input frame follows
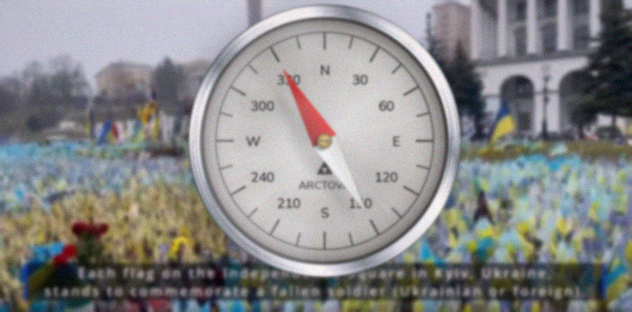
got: 330 °
